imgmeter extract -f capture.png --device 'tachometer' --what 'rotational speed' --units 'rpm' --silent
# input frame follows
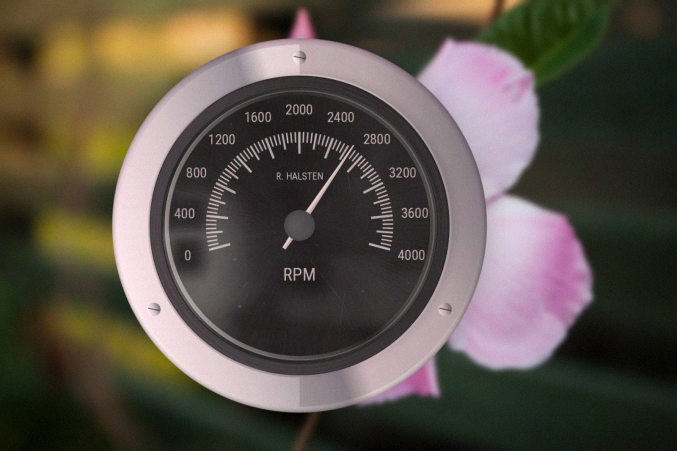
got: 2650 rpm
